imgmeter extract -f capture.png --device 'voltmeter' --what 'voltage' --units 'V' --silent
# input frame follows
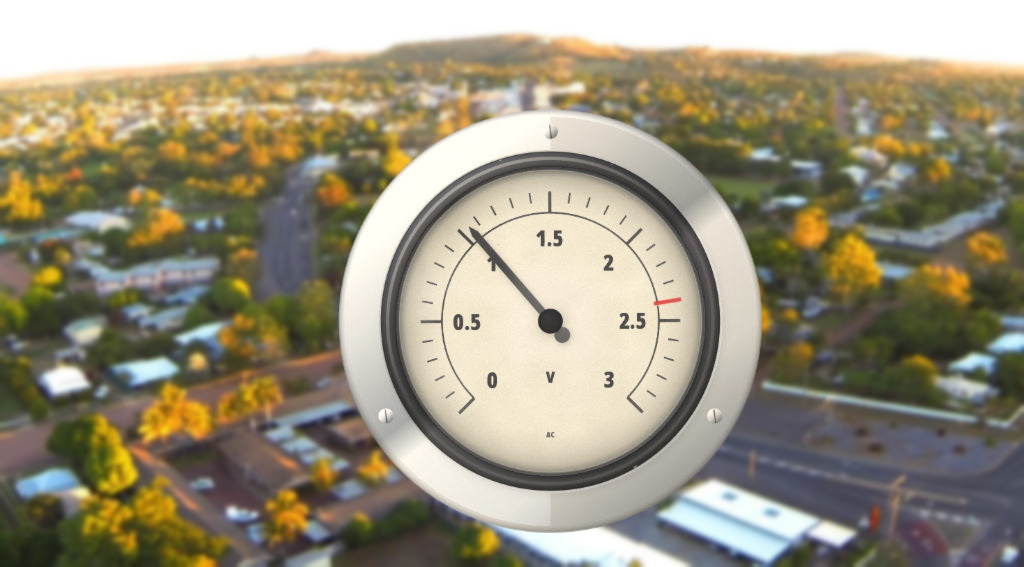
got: 1.05 V
